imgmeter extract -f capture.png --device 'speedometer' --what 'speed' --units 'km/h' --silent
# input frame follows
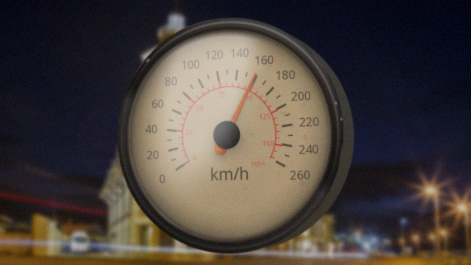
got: 160 km/h
